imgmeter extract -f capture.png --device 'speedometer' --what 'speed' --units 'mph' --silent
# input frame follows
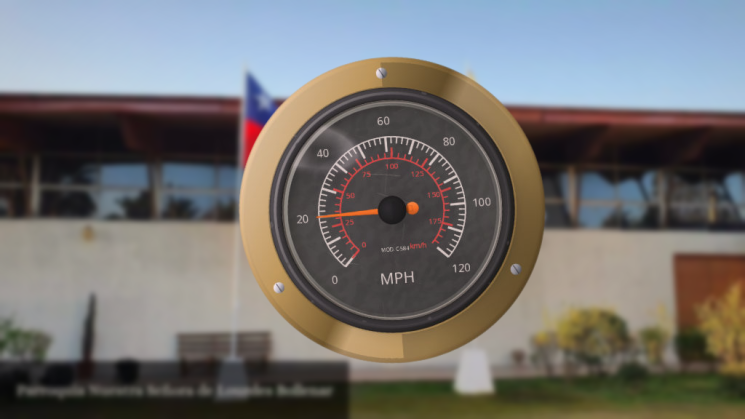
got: 20 mph
